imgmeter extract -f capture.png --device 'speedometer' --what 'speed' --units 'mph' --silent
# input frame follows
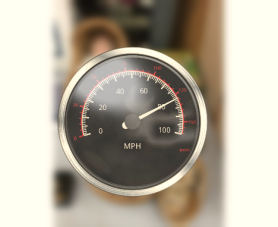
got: 80 mph
